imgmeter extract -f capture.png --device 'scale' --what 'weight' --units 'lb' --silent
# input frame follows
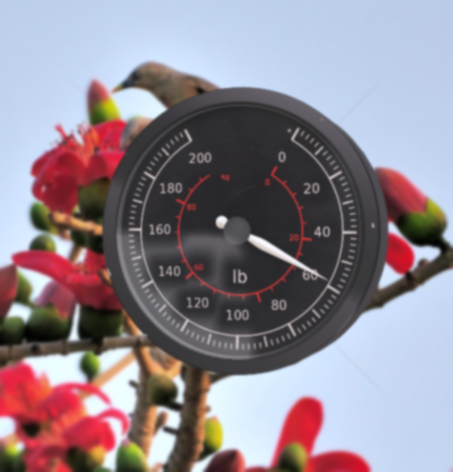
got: 58 lb
